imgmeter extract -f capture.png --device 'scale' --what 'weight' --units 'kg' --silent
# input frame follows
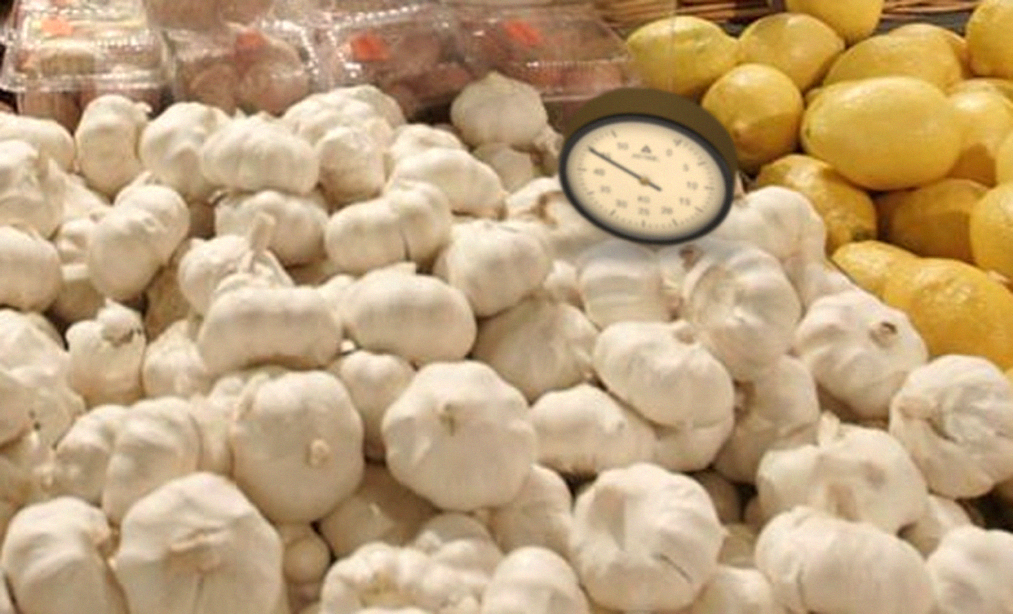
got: 45 kg
